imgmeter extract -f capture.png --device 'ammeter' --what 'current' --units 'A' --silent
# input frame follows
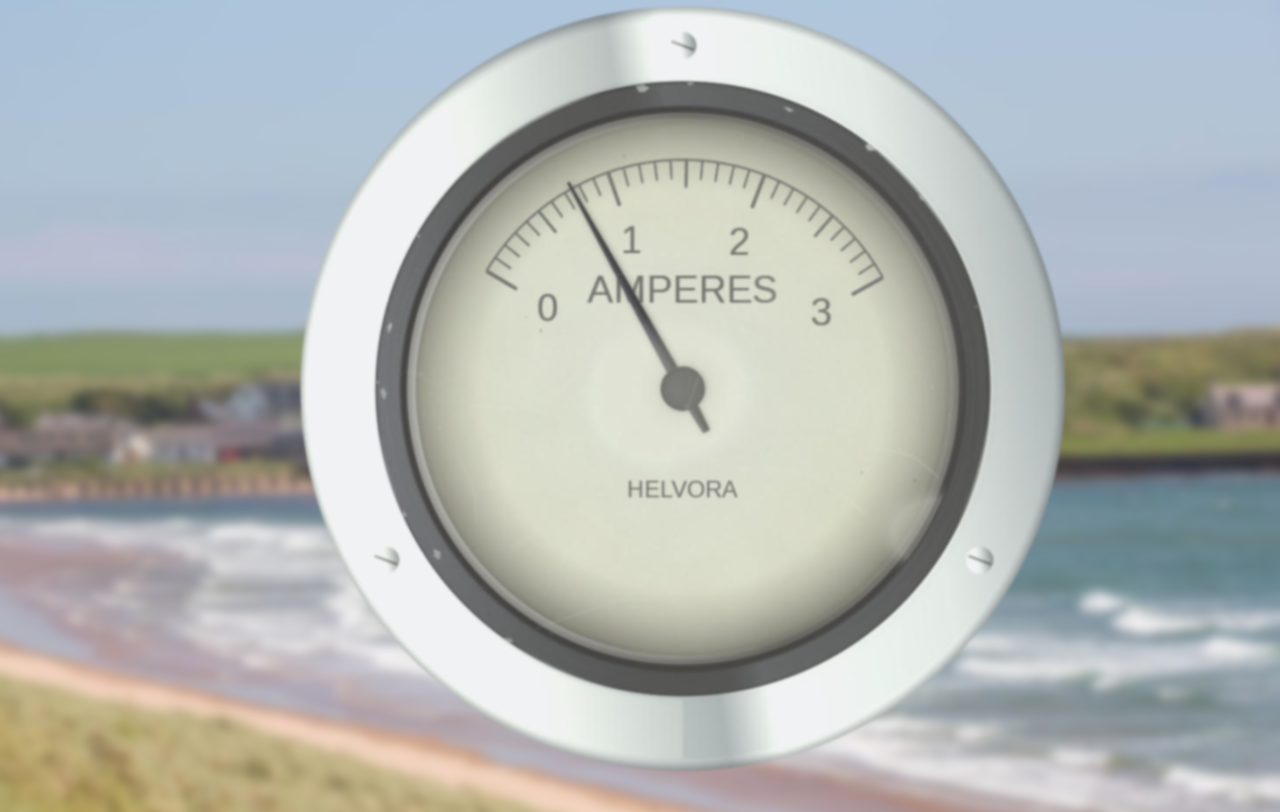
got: 0.75 A
